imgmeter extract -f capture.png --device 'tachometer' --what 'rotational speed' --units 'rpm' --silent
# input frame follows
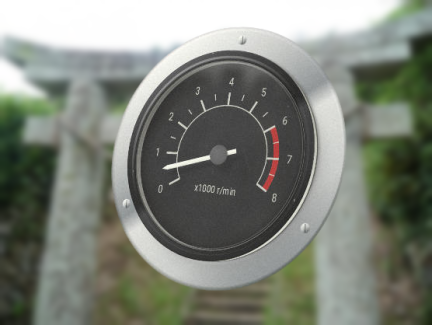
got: 500 rpm
